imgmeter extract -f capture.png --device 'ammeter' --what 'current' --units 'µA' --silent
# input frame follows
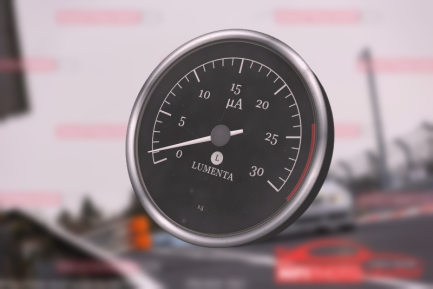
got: 1 µA
